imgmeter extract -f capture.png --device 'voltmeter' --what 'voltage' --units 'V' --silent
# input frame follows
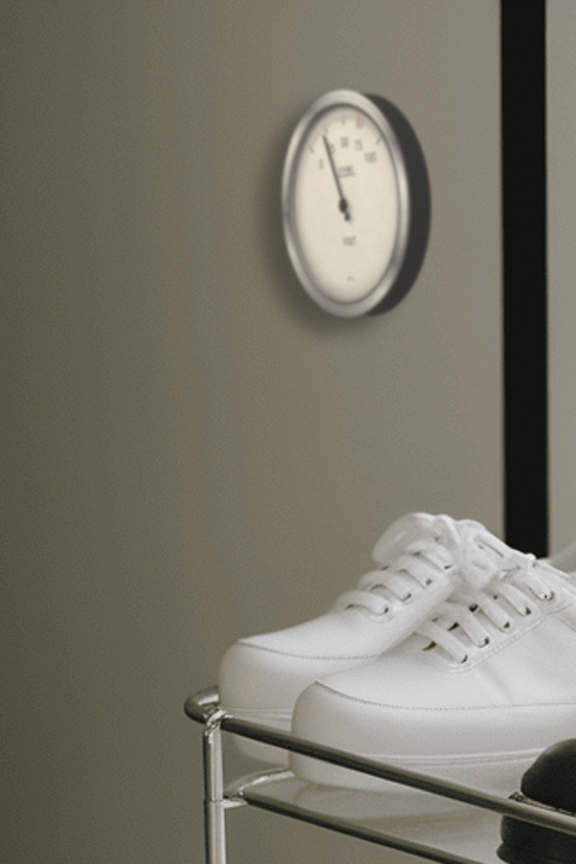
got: 25 V
